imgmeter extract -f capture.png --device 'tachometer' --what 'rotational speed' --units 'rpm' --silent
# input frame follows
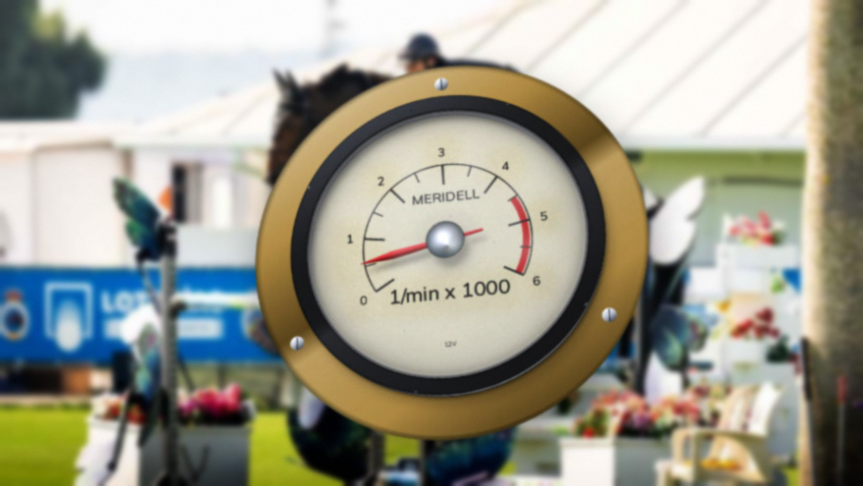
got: 500 rpm
